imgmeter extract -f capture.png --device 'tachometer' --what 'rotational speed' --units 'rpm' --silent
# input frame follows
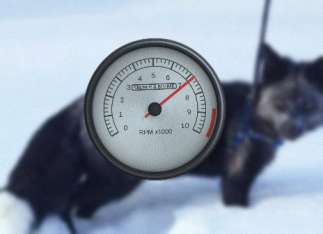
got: 7200 rpm
